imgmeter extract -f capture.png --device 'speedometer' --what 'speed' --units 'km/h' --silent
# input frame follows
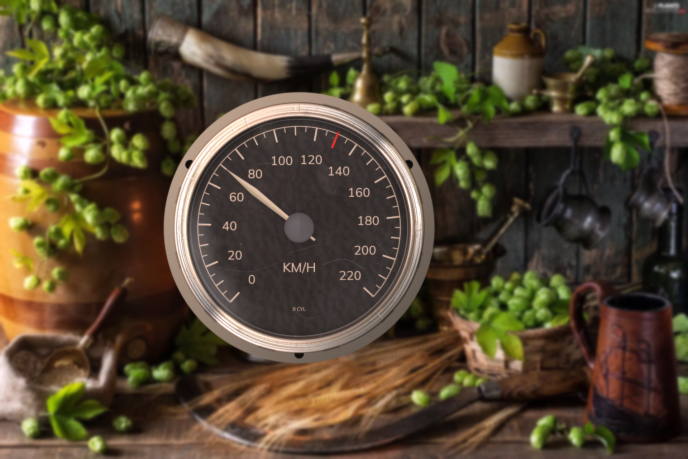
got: 70 km/h
